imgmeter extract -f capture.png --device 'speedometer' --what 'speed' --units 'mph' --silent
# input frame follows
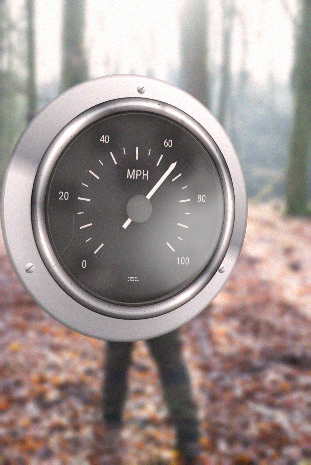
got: 65 mph
